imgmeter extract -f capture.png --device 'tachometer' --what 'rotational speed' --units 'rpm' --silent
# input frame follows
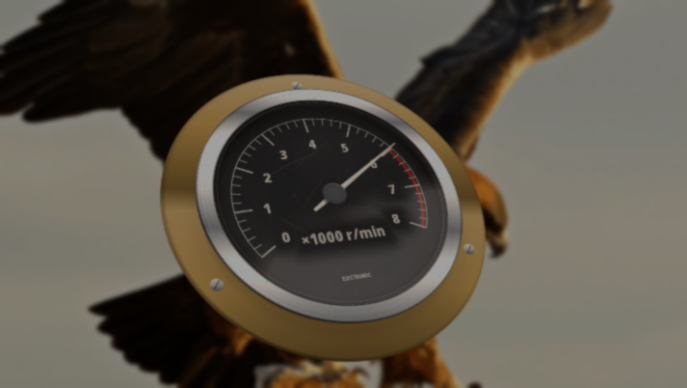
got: 6000 rpm
